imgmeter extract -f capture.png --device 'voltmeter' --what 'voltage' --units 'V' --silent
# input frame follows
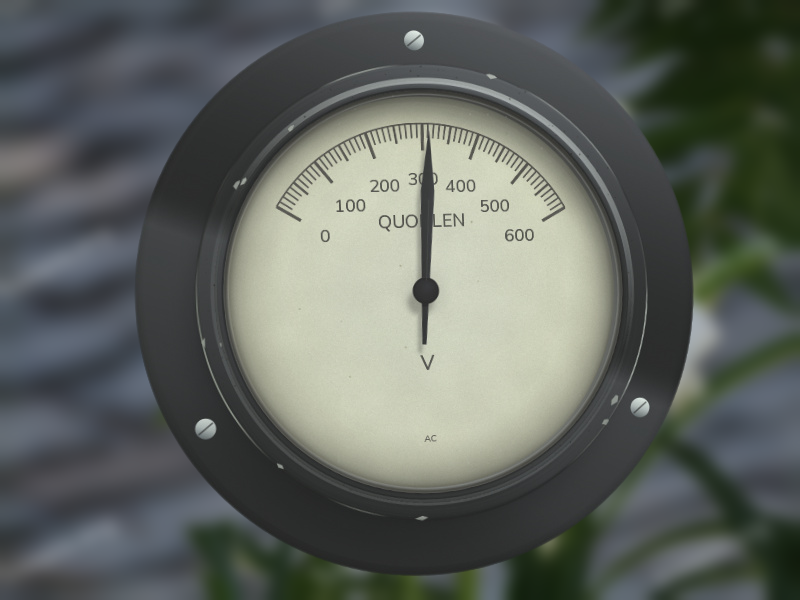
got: 310 V
